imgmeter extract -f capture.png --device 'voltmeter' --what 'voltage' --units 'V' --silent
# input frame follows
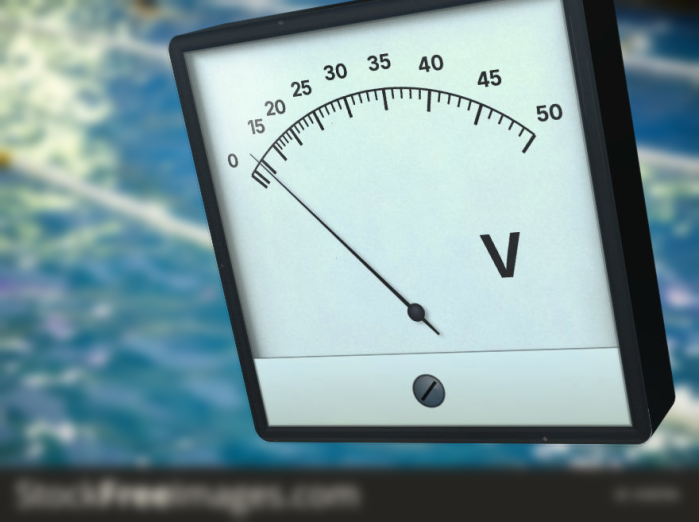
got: 10 V
